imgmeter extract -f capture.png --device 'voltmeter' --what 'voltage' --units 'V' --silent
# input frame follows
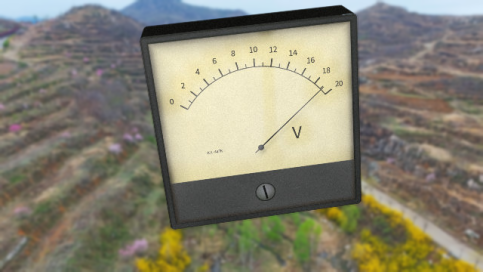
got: 19 V
